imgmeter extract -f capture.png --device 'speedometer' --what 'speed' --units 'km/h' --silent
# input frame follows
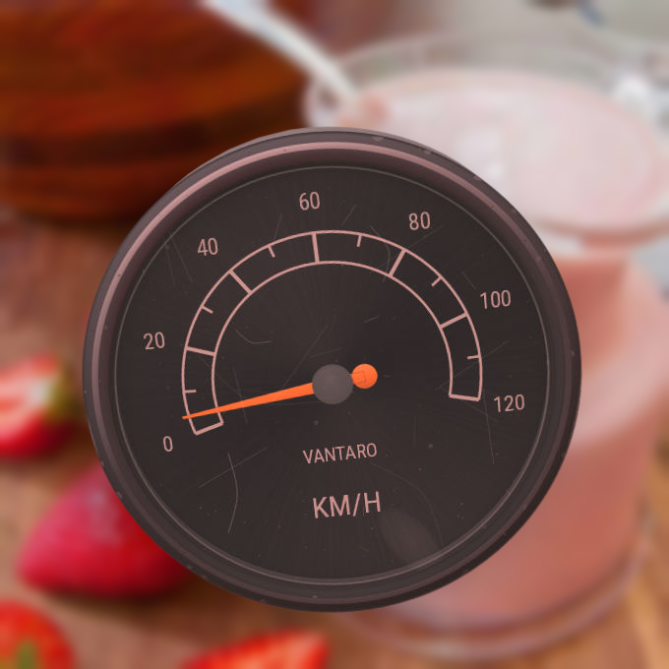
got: 5 km/h
